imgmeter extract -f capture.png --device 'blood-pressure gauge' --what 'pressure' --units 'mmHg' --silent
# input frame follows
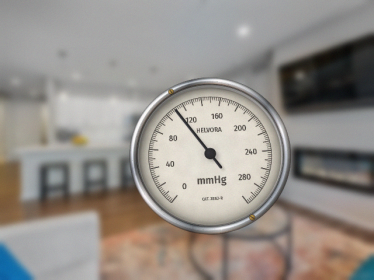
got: 110 mmHg
